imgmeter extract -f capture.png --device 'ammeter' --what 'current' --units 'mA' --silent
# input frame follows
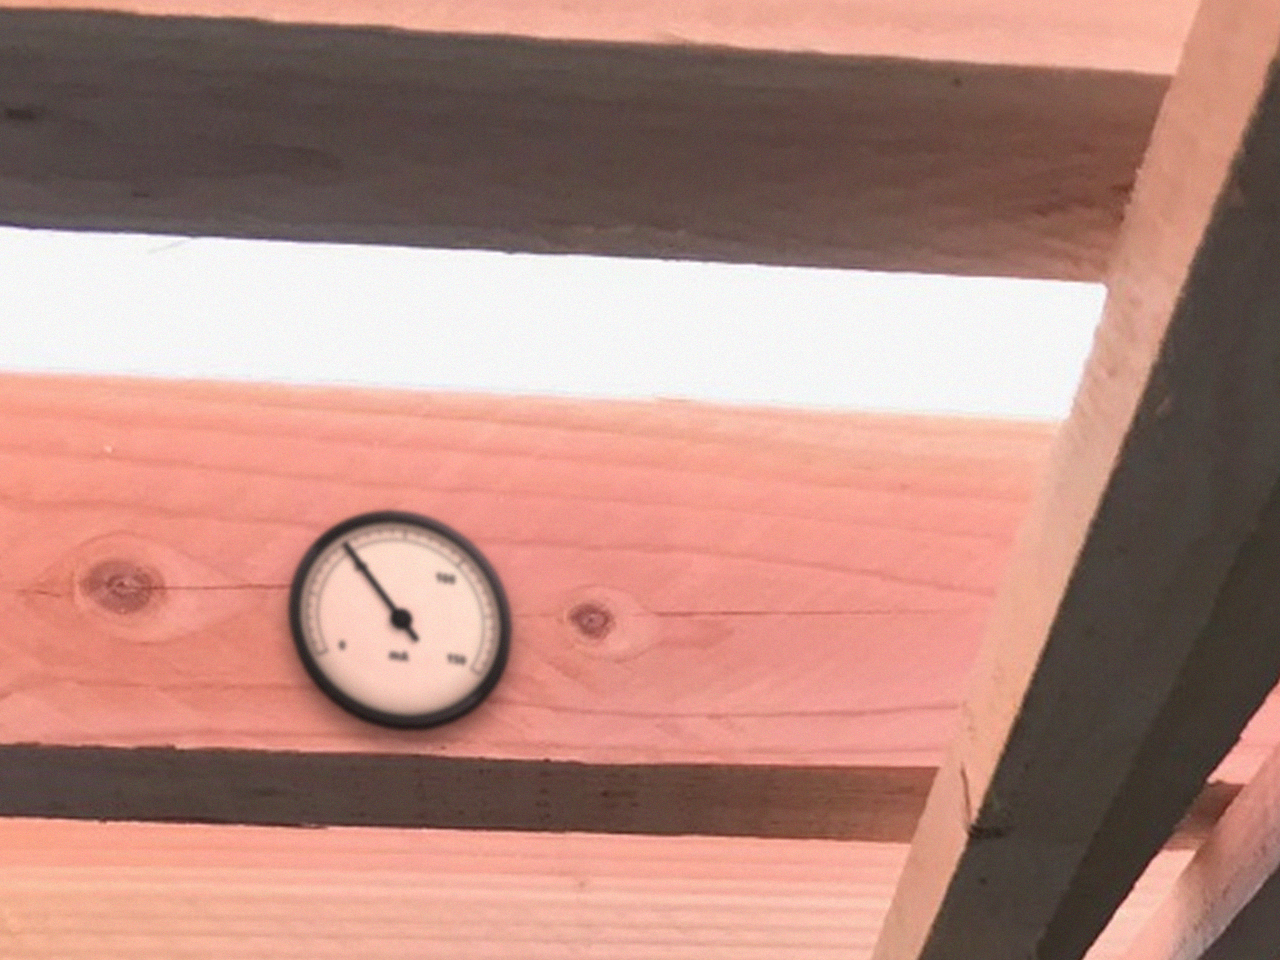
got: 50 mA
